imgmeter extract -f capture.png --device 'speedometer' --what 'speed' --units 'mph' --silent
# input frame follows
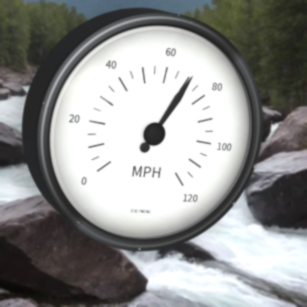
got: 70 mph
